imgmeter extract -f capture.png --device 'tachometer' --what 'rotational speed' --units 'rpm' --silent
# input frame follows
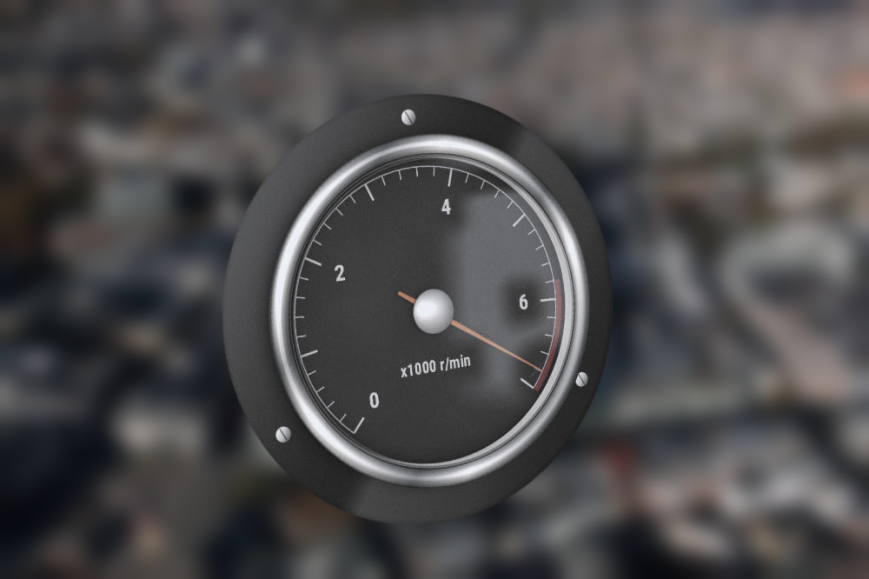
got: 6800 rpm
